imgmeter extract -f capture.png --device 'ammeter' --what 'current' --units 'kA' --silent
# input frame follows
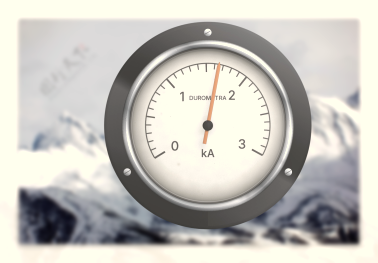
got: 1.65 kA
